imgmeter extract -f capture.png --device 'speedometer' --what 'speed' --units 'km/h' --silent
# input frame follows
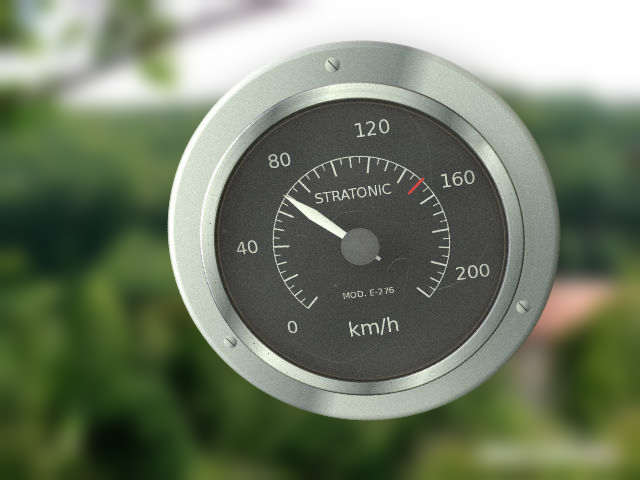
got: 70 km/h
